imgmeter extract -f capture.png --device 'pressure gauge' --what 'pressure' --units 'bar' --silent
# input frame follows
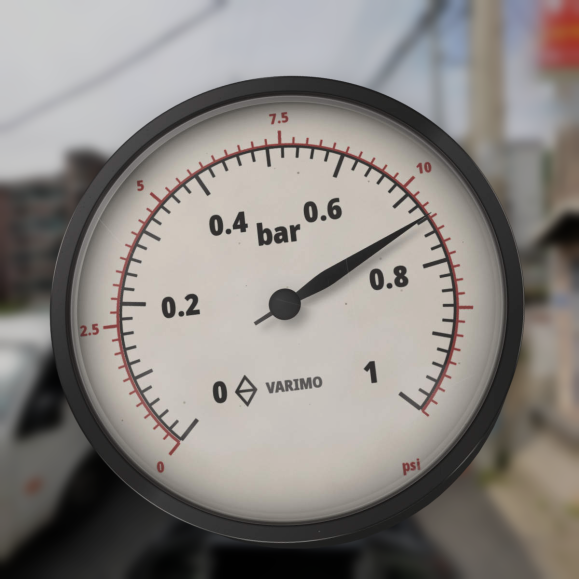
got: 0.74 bar
